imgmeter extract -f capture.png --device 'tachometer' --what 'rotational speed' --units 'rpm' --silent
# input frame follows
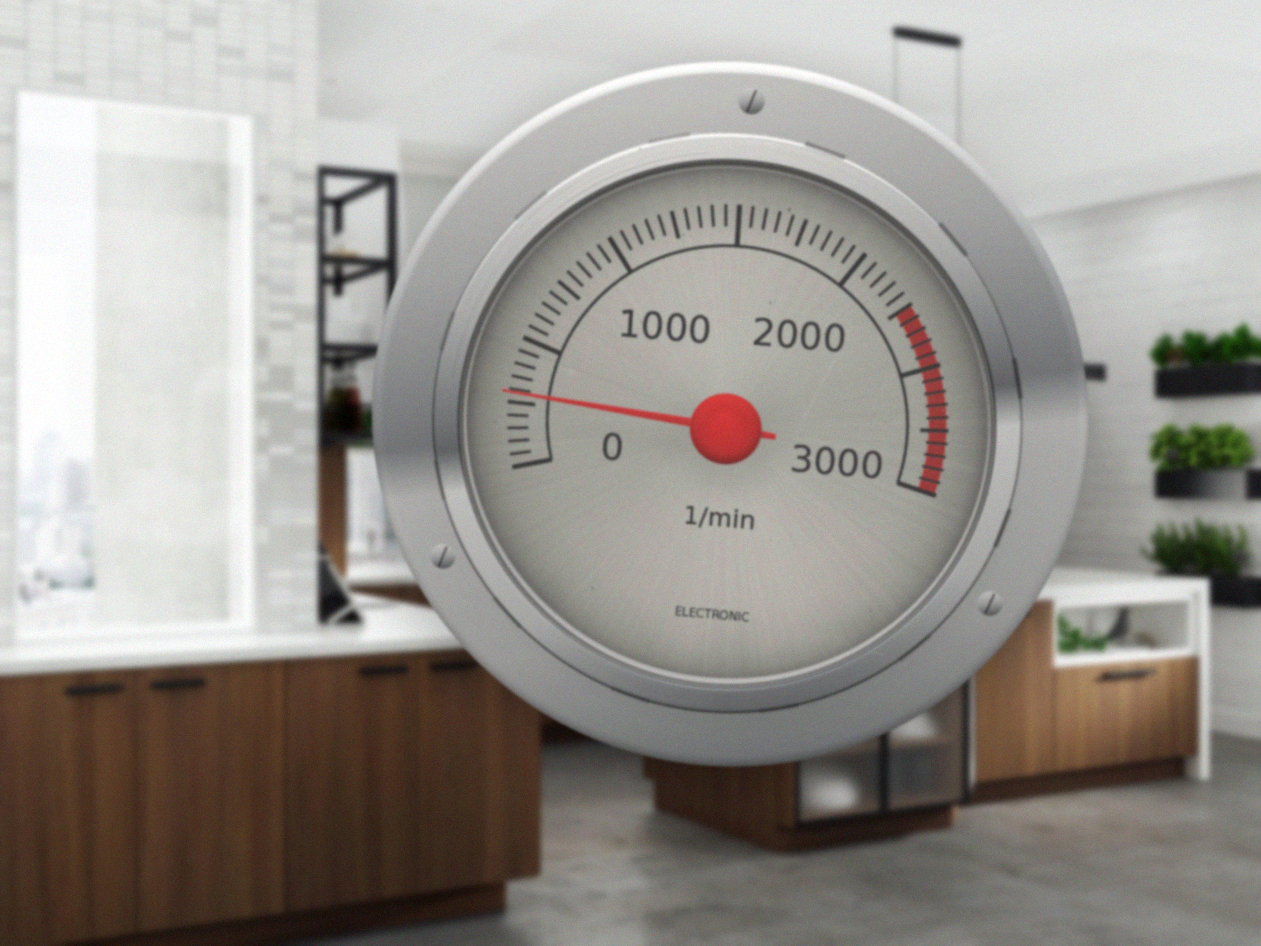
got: 300 rpm
